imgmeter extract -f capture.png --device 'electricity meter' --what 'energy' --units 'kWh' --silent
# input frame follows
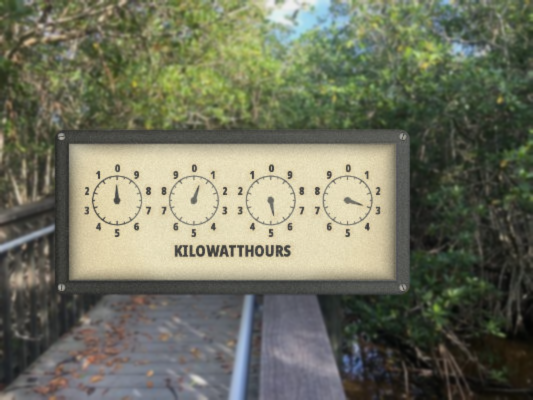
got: 53 kWh
